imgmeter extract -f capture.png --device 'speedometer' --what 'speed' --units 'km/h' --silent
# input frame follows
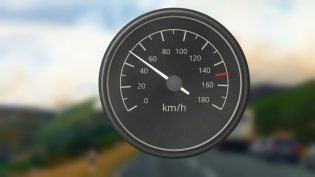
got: 50 km/h
